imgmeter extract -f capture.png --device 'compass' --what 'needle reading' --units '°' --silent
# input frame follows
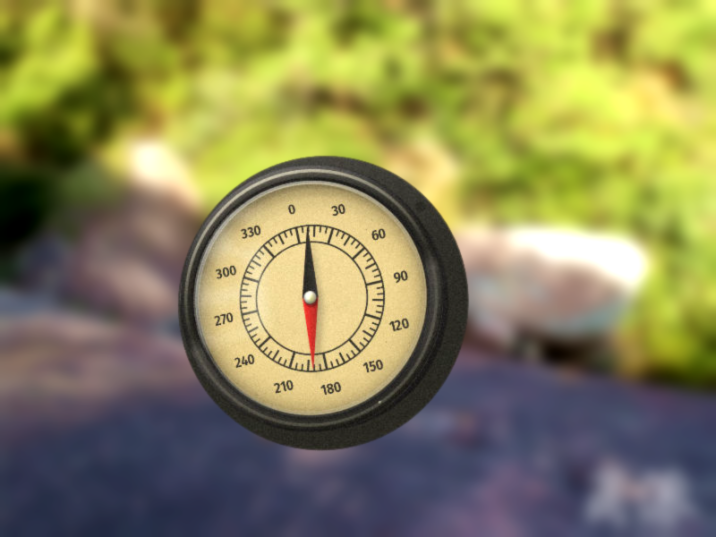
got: 190 °
